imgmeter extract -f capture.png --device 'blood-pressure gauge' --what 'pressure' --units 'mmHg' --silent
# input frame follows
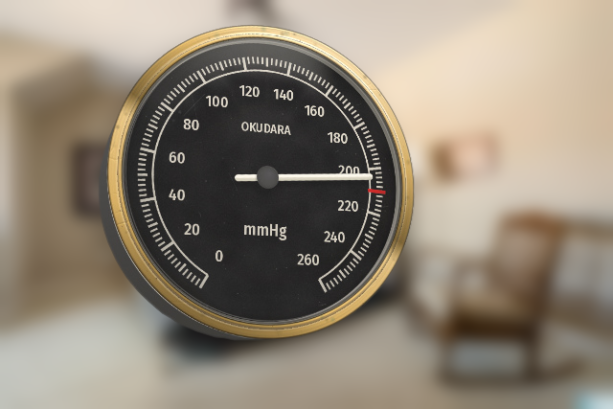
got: 204 mmHg
